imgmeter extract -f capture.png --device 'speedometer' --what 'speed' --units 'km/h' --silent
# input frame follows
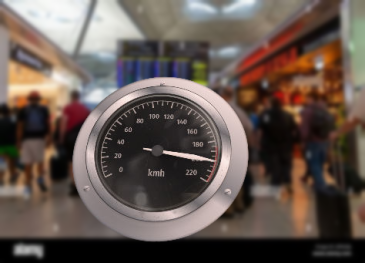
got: 200 km/h
